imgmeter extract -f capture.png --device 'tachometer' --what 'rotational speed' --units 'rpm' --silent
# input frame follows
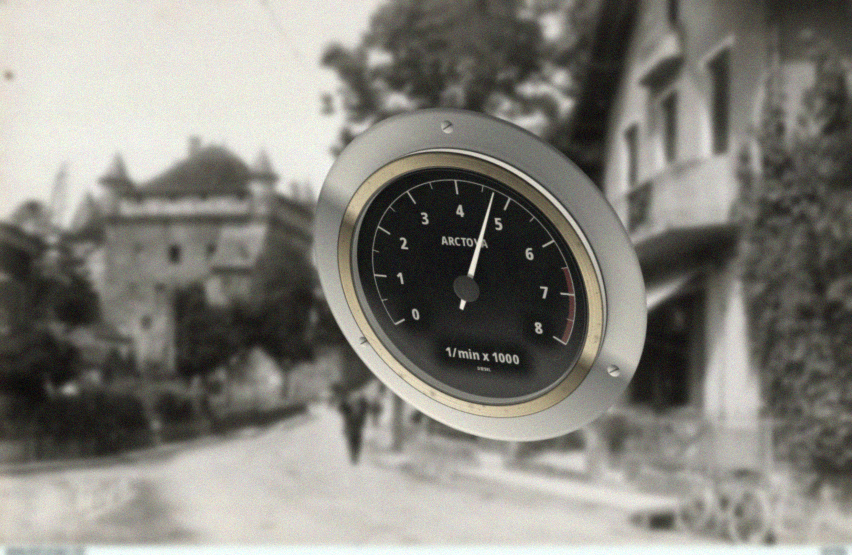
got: 4750 rpm
